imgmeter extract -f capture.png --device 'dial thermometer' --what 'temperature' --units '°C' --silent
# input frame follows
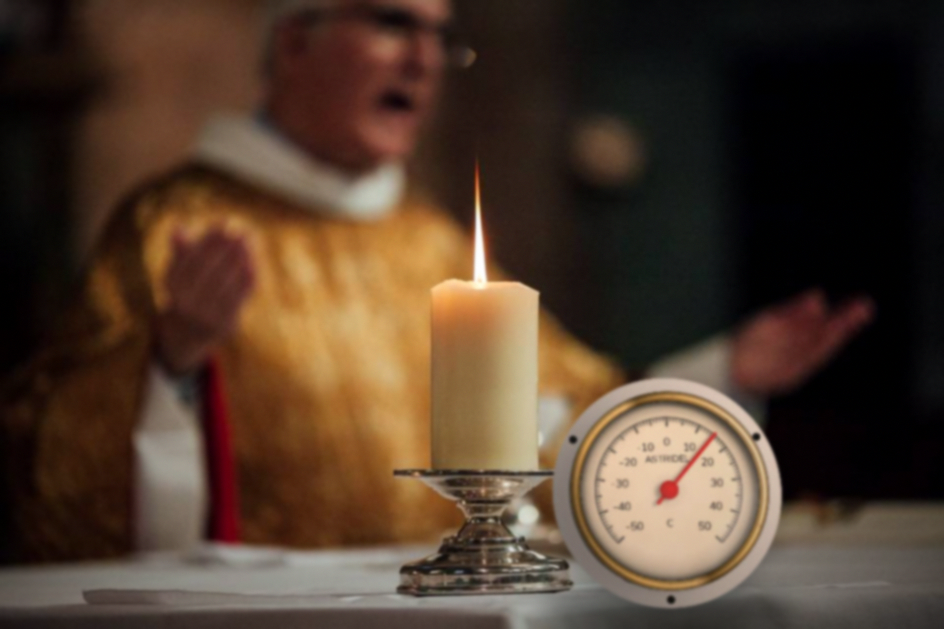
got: 15 °C
